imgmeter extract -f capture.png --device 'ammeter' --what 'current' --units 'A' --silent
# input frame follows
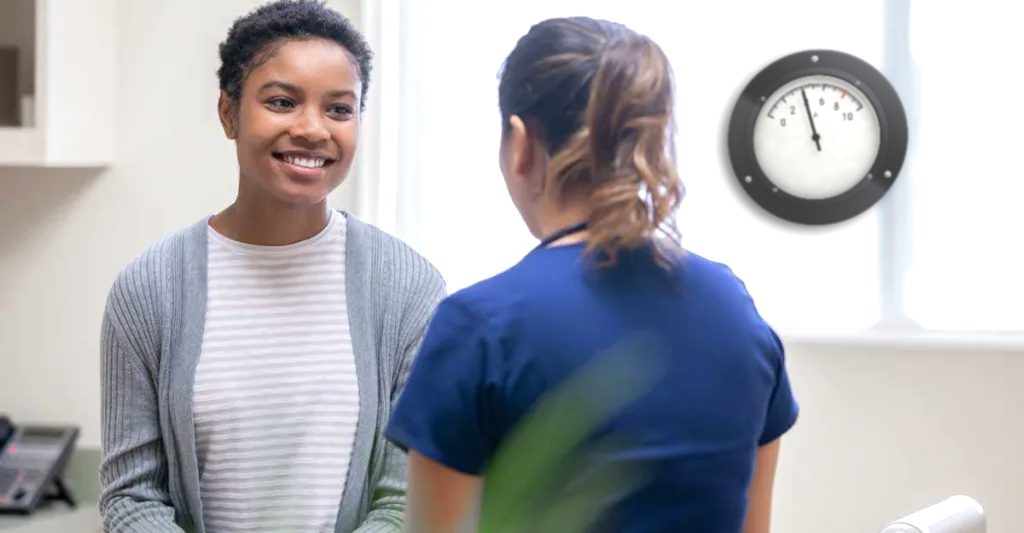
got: 4 A
